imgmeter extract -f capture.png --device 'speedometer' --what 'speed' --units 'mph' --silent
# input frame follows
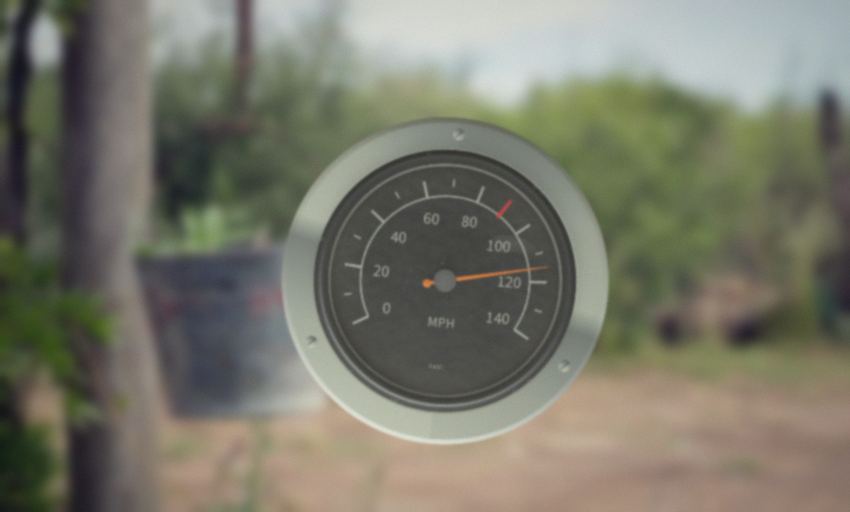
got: 115 mph
